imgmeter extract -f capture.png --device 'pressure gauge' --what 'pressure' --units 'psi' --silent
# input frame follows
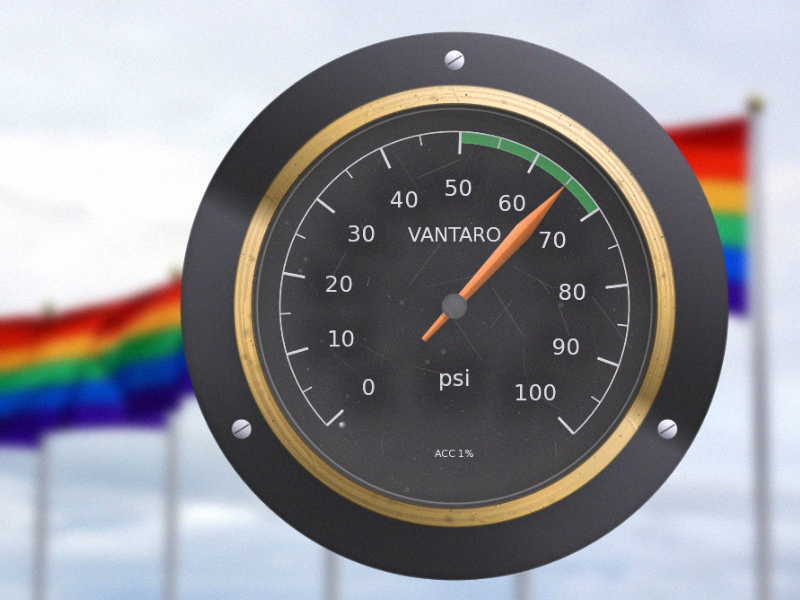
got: 65 psi
